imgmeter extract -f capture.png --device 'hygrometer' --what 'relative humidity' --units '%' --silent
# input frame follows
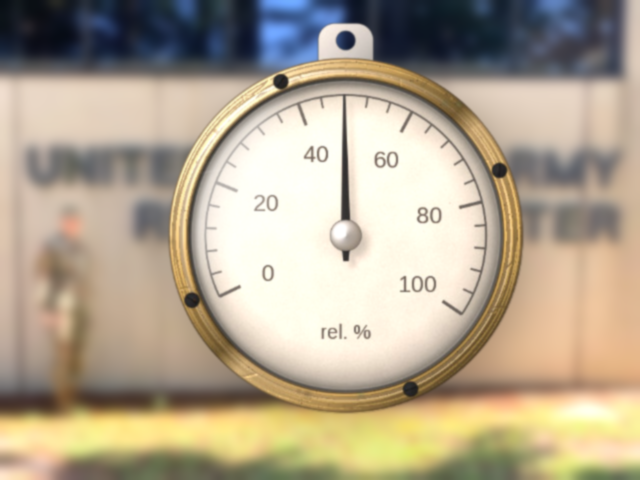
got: 48 %
